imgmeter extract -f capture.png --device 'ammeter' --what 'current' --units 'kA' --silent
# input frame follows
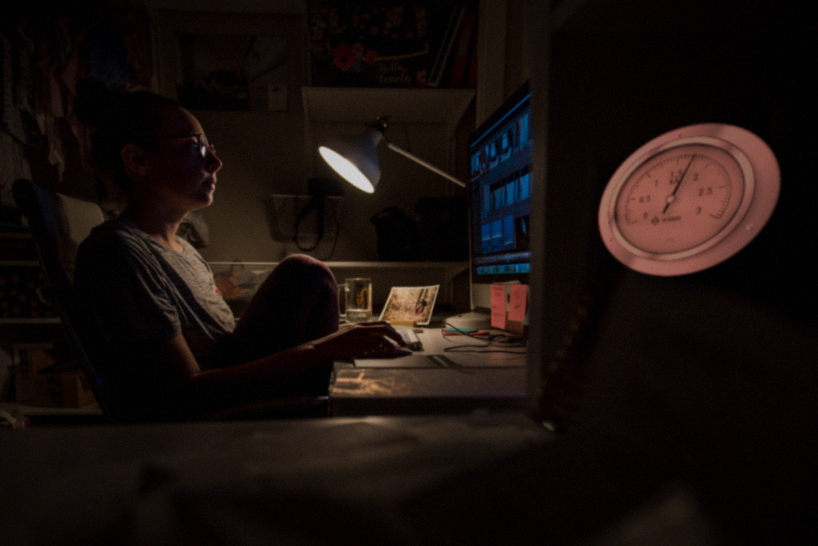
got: 1.75 kA
